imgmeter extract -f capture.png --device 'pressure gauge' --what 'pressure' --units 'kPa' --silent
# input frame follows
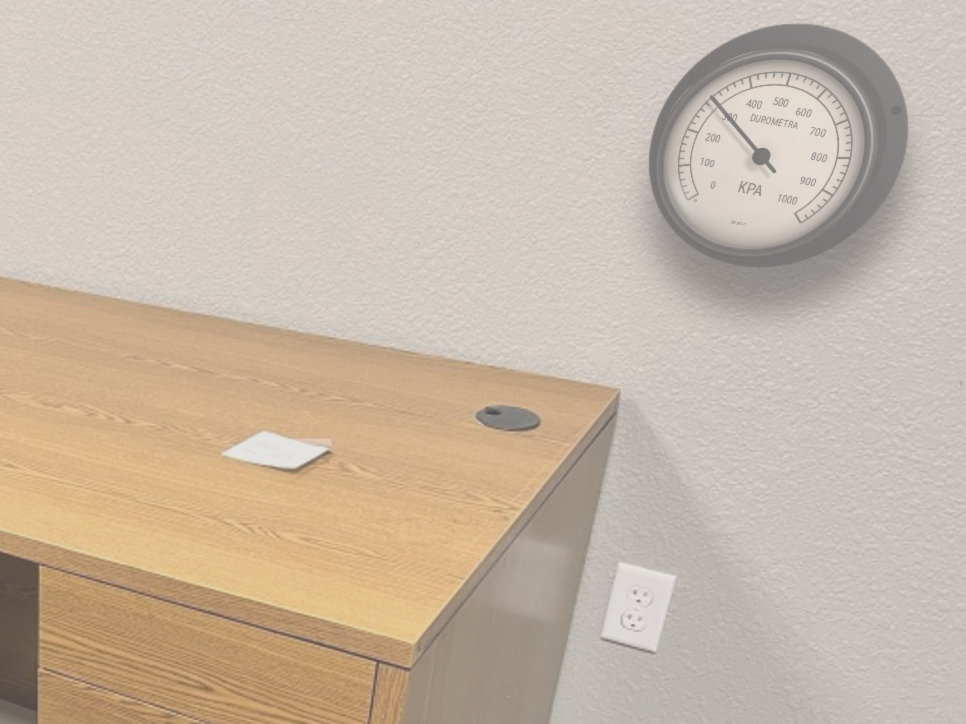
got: 300 kPa
